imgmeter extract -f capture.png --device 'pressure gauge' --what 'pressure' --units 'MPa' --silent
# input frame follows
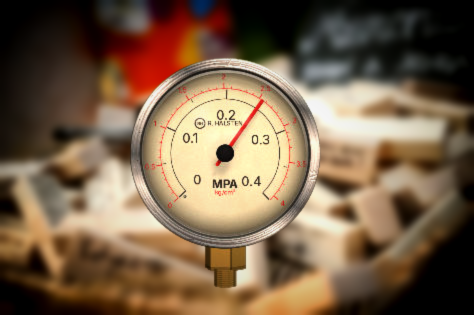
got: 0.25 MPa
